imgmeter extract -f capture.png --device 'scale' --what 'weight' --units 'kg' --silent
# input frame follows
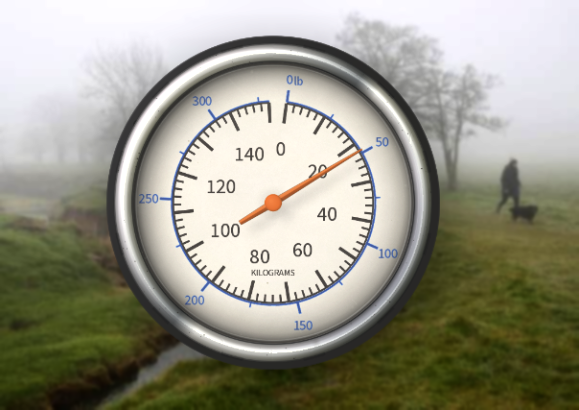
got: 22 kg
